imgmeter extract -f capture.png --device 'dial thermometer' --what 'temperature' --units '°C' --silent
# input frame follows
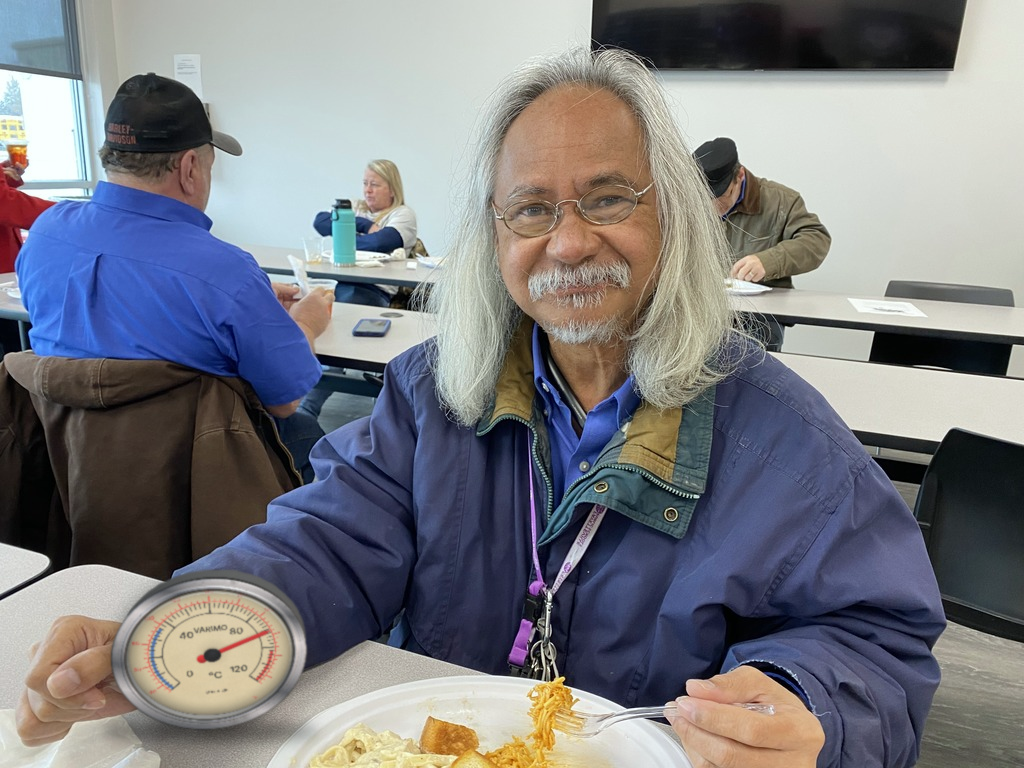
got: 90 °C
